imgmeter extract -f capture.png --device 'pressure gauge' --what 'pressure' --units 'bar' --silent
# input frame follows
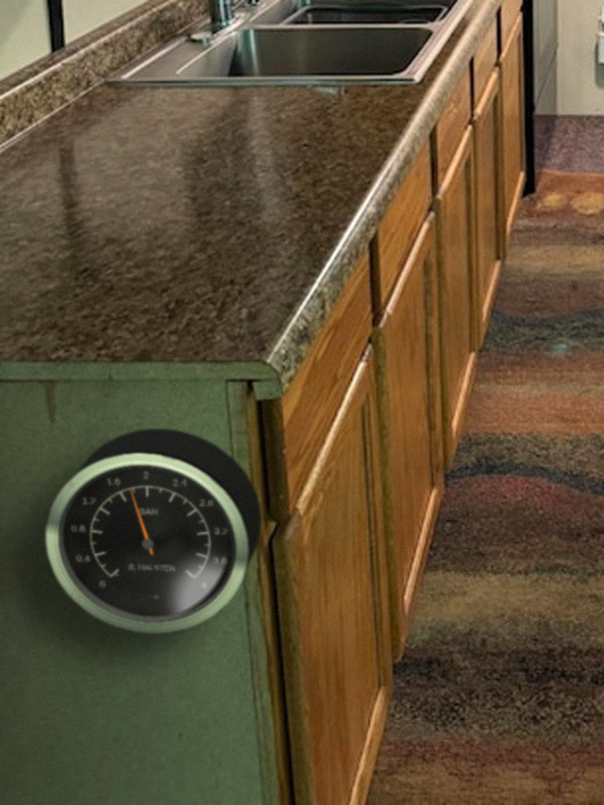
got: 1.8 bar
